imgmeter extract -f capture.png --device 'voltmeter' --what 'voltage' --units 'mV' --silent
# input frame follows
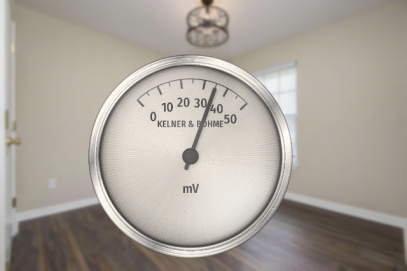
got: 35 mV
